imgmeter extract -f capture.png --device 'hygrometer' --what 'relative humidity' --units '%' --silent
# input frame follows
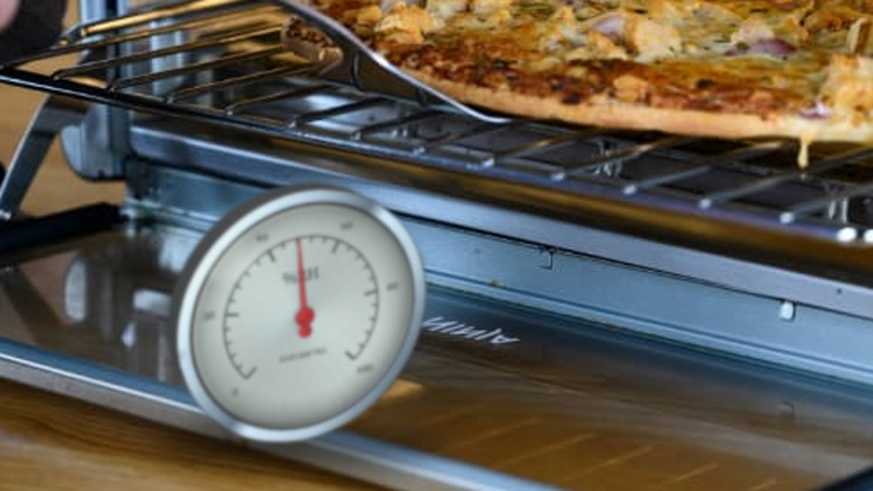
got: 48 %
